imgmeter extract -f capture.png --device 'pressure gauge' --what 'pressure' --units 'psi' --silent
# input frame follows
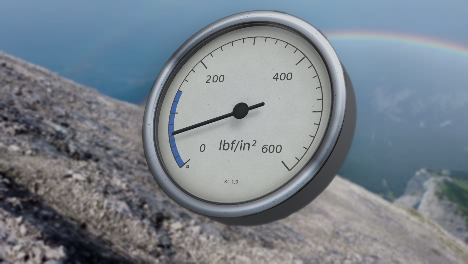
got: 60 psi
